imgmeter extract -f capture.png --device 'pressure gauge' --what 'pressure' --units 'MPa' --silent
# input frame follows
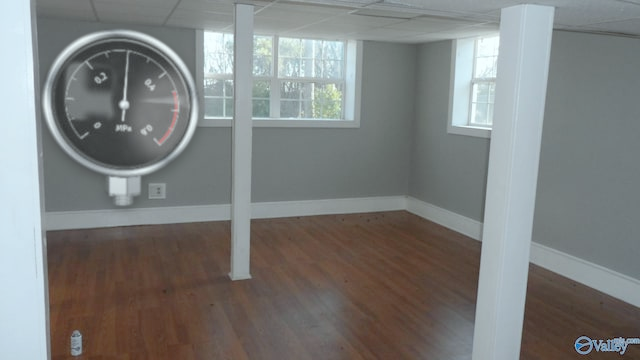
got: 0.3 MPa
